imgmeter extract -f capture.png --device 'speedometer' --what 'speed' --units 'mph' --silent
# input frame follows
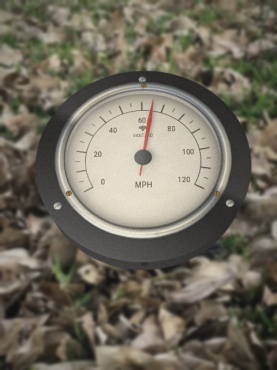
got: 65 mph
